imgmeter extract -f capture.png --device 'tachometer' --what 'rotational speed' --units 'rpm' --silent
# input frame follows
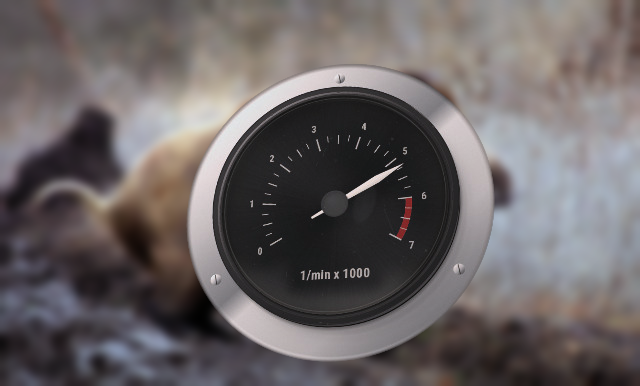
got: 5250 rpm
